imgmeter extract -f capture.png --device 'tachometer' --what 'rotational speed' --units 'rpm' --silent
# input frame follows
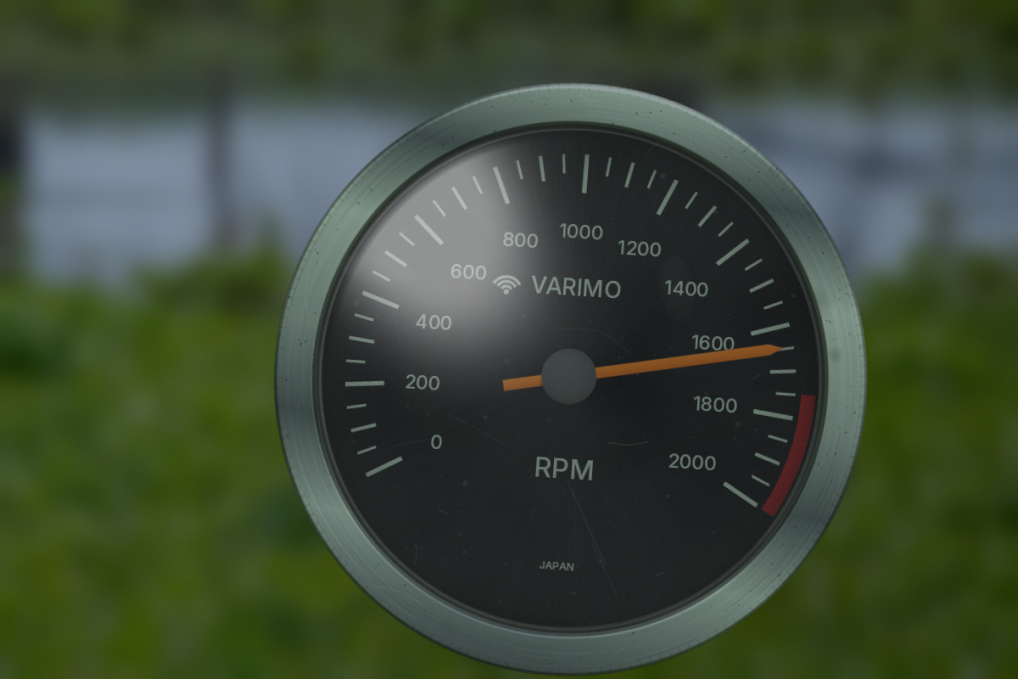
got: 1650 rpm
